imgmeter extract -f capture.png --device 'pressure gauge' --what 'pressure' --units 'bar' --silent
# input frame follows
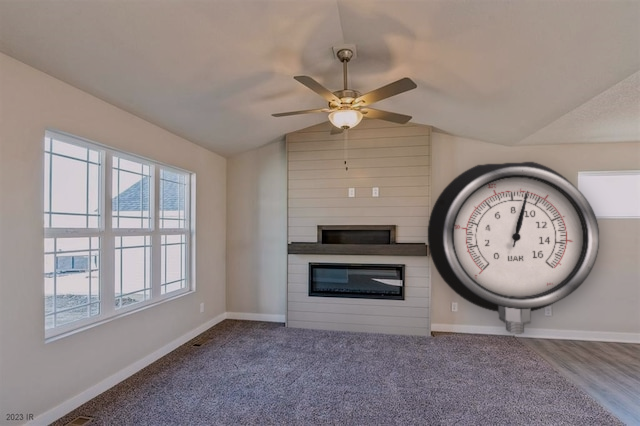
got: 9 bar
